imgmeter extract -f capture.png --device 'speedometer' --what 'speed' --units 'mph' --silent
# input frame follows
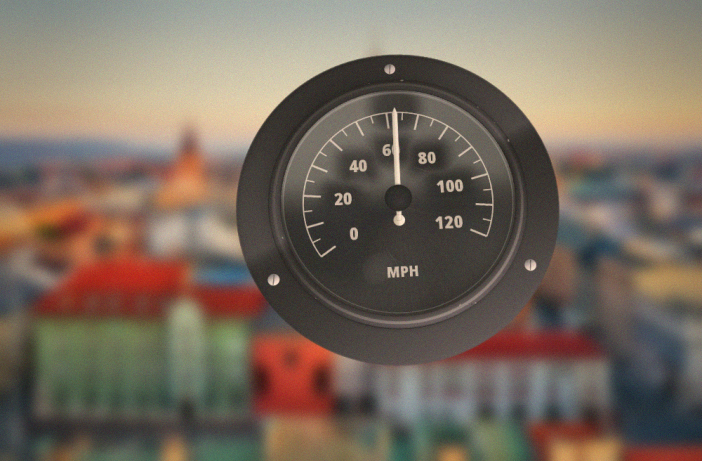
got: 62.5 mph
